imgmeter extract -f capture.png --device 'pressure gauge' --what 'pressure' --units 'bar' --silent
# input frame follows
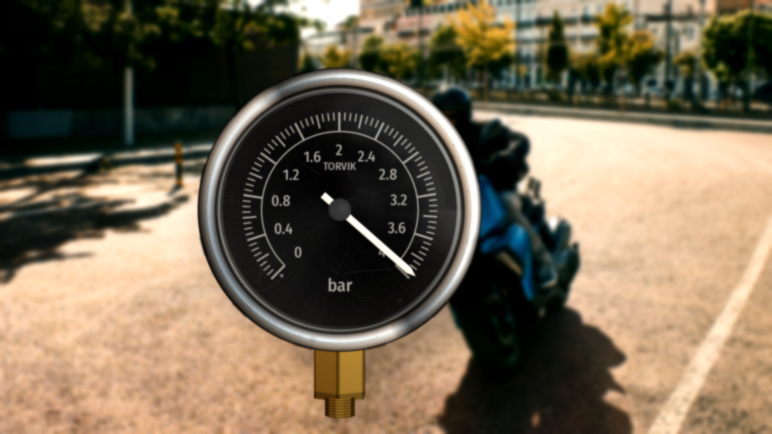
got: 3.95 bar
